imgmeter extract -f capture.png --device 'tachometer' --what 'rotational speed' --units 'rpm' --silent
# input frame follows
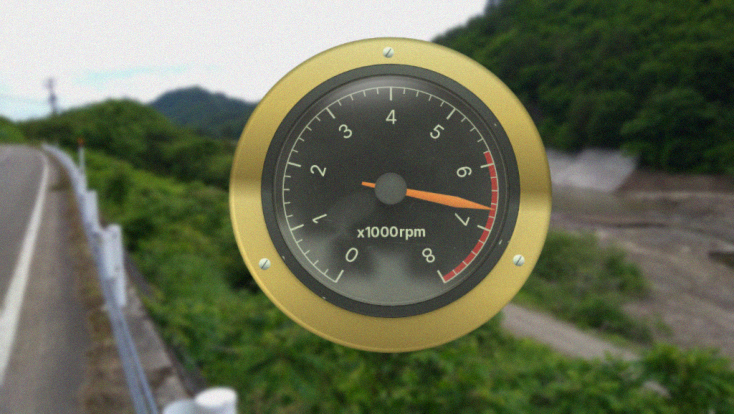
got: 6700 rpm
